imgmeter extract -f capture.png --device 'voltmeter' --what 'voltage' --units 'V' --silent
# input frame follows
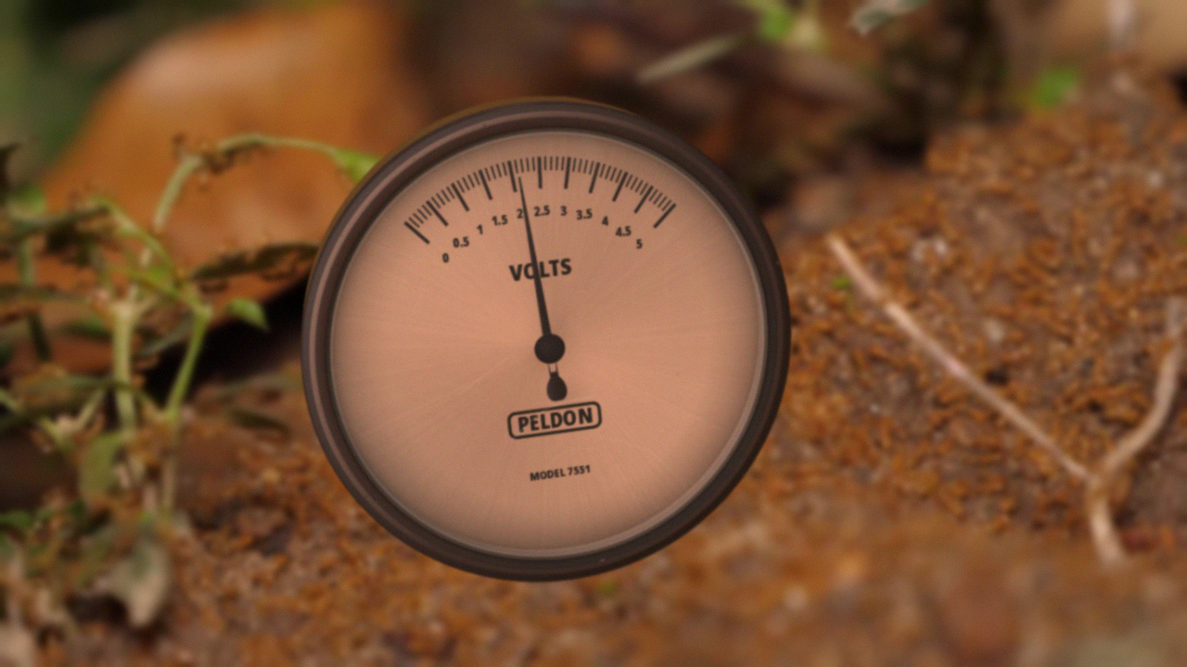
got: 2.1 V
